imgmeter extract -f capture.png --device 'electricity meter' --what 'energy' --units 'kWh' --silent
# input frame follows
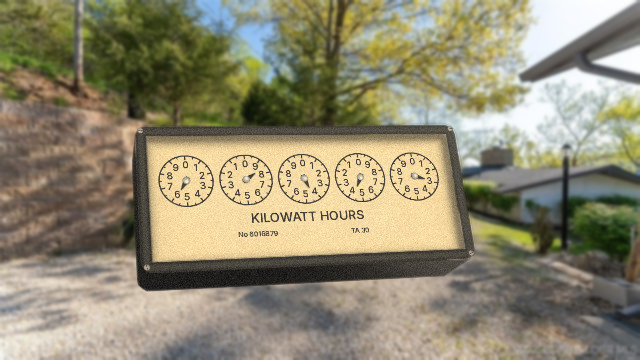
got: 58443 kWh
